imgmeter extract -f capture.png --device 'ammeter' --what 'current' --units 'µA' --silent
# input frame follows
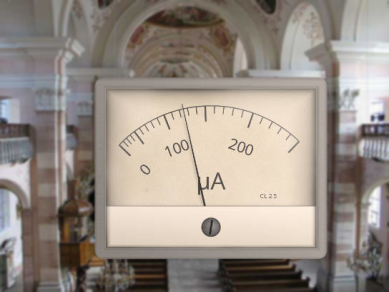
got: 125 µA
